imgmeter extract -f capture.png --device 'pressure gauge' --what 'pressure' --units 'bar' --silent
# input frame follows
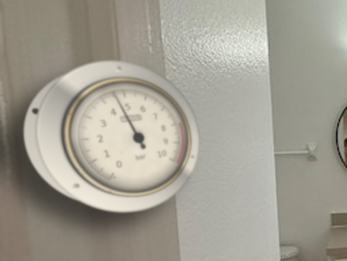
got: 4.5 bar
